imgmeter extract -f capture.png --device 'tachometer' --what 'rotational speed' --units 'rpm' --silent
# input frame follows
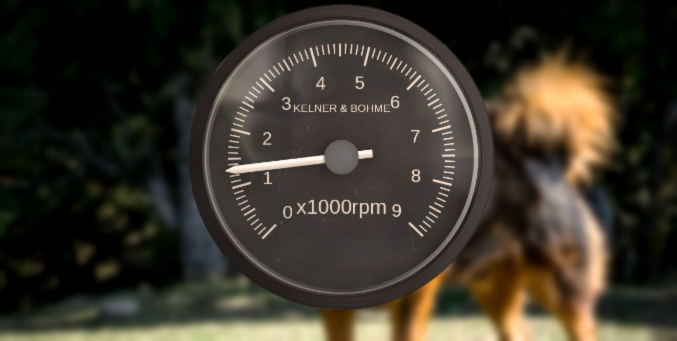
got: 1300 rpm
